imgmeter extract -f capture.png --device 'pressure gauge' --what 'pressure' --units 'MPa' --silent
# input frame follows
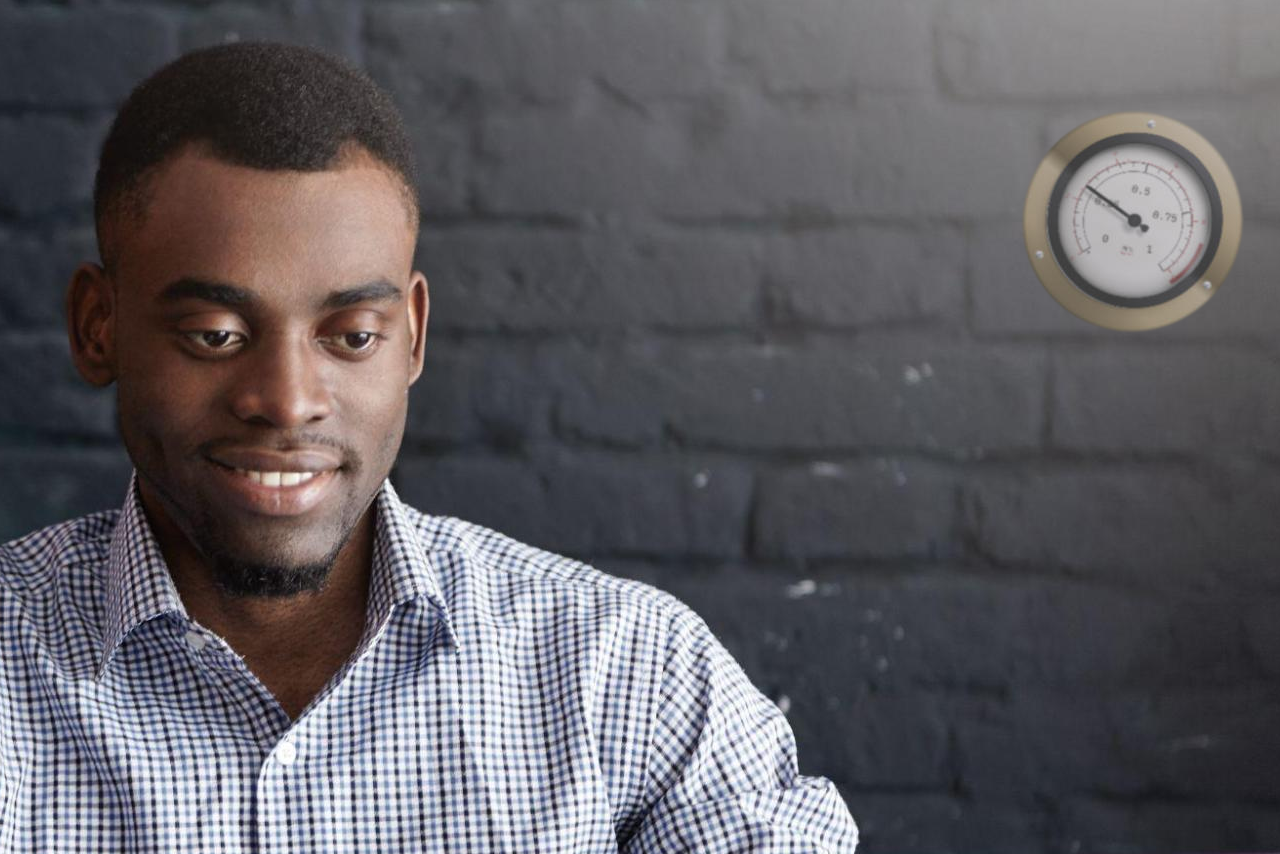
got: 0.25 MPa
